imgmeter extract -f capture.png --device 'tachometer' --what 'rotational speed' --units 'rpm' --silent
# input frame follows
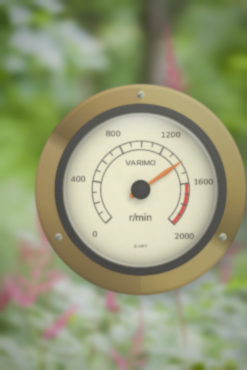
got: 1400 rpm
